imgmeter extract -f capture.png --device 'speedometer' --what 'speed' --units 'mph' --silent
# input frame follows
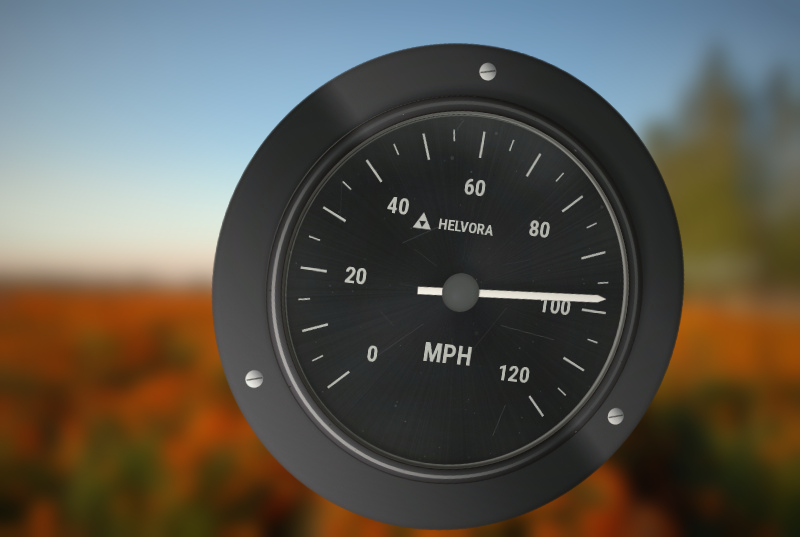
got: 97.5 mph
